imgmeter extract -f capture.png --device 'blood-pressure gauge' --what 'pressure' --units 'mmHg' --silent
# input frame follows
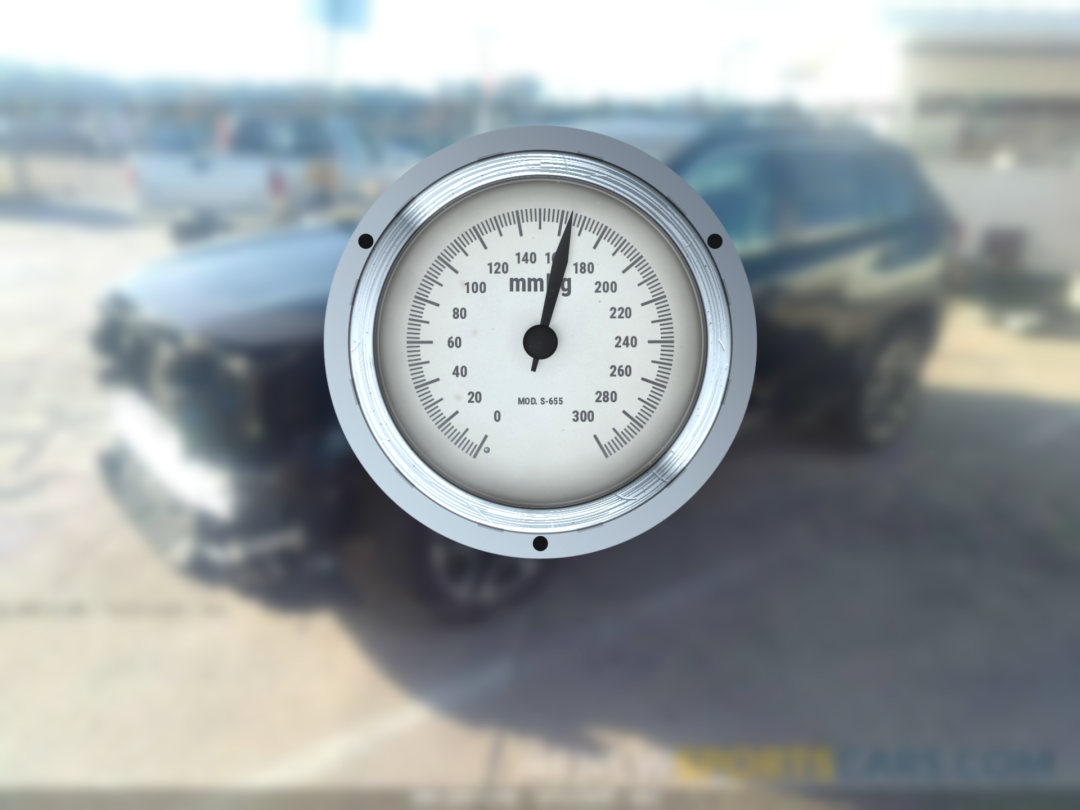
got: 164 mmHg
